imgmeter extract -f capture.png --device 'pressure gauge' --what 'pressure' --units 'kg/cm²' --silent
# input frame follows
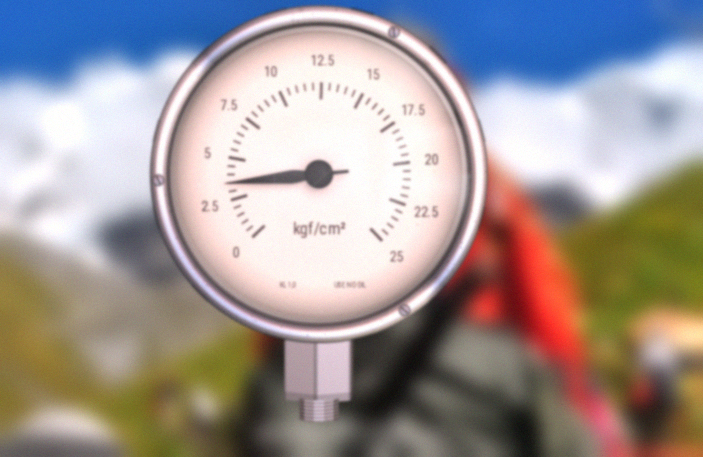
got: 3.5 kg/cm²
